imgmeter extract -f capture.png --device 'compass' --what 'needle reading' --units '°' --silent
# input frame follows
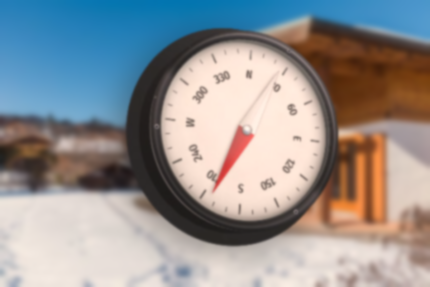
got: 205 °
